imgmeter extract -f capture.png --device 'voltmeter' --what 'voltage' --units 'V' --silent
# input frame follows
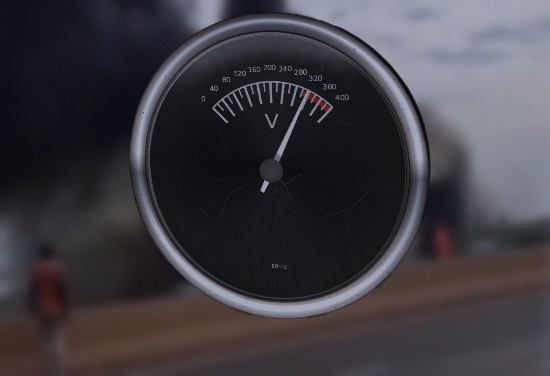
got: 320 V
